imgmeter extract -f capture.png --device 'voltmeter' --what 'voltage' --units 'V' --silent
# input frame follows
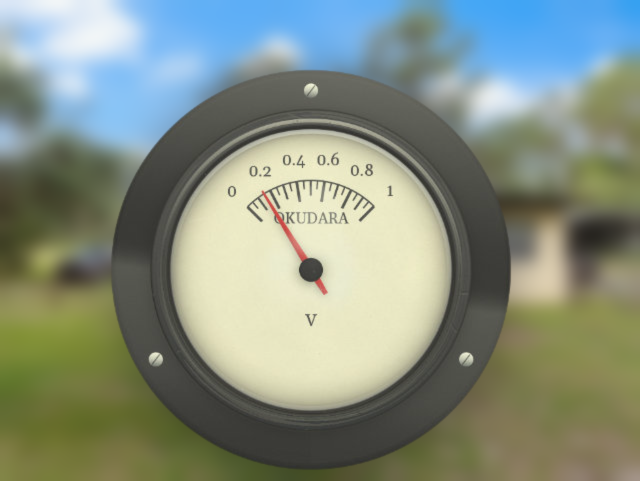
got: 0.15 V
